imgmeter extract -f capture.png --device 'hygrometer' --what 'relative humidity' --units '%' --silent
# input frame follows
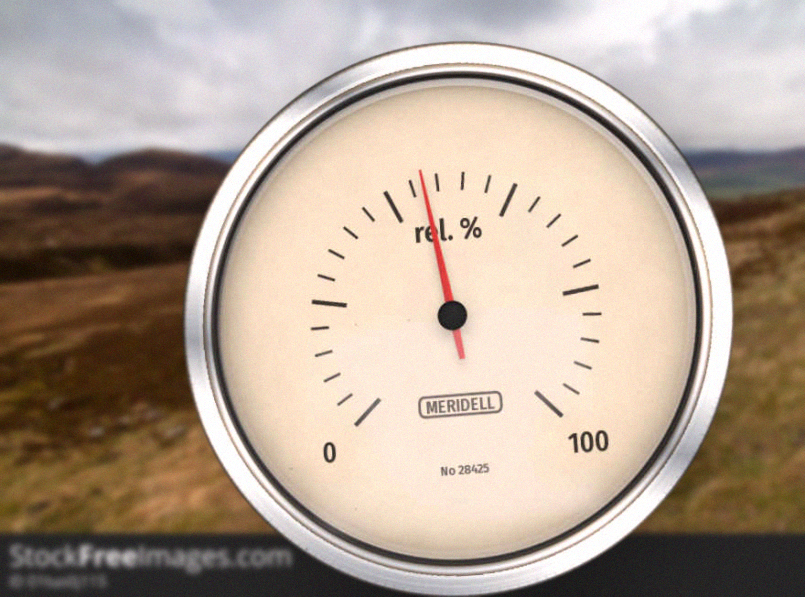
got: 46 %
